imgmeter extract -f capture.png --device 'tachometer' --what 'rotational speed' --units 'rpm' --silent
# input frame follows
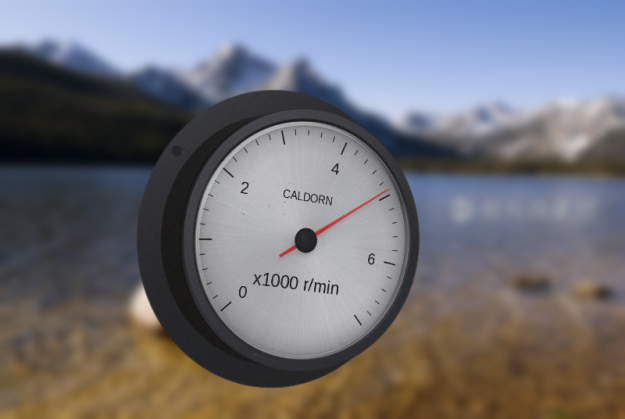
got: 4900 rpm
